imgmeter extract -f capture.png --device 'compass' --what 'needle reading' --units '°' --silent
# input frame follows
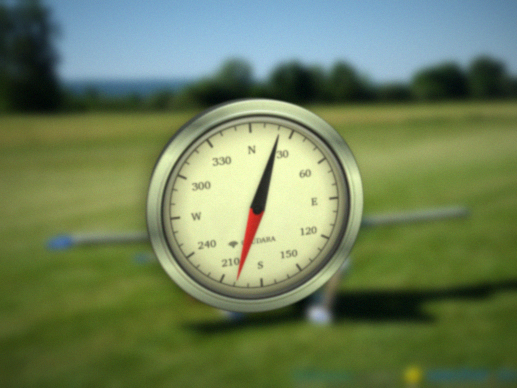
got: 200 °
